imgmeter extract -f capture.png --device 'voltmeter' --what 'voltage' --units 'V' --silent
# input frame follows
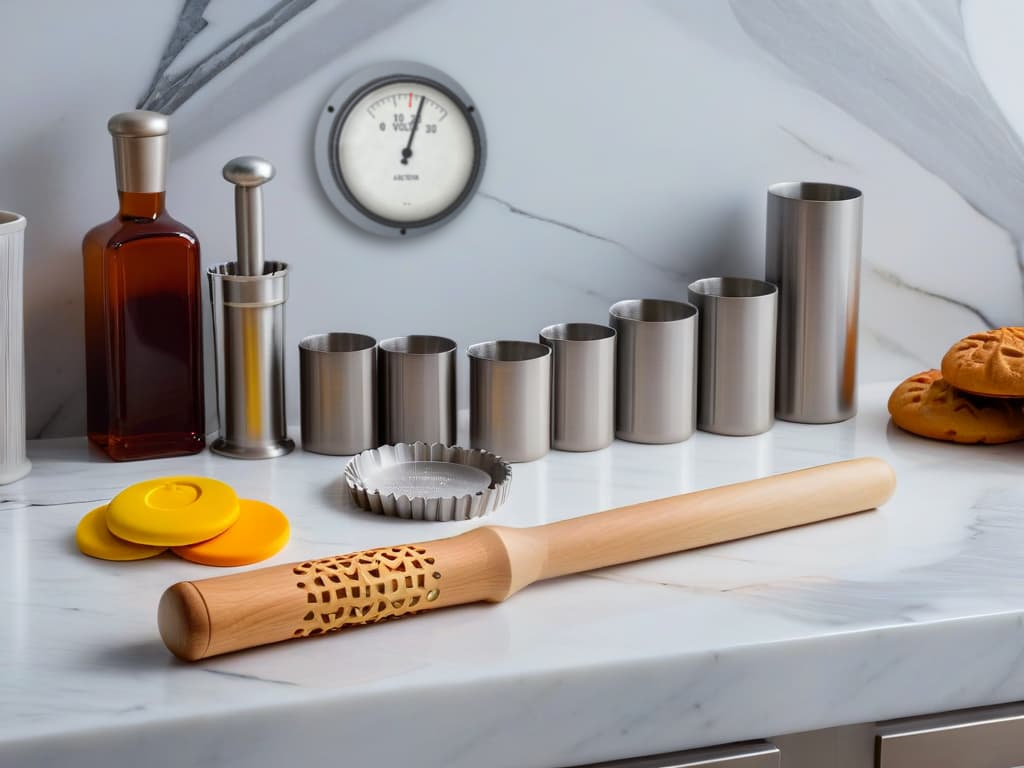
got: 20 V
